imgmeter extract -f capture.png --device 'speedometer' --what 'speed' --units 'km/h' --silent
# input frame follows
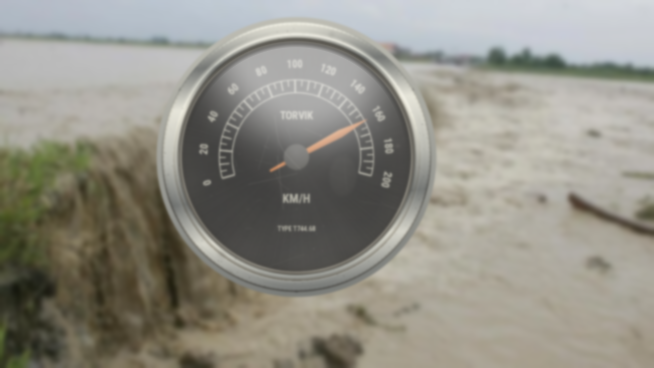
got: 160 km/h
